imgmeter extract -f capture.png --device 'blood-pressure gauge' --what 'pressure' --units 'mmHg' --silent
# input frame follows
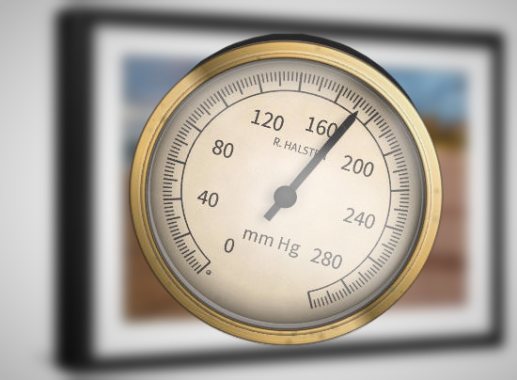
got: 172 mmHg
